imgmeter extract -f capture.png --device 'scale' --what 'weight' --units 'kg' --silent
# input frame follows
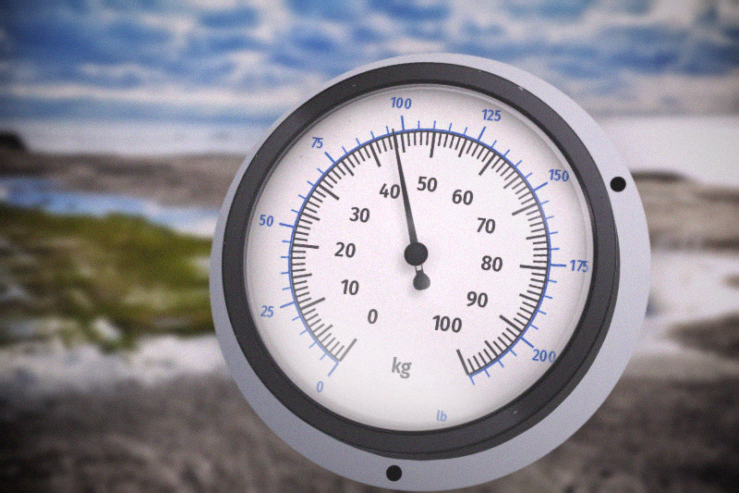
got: 44 kg
